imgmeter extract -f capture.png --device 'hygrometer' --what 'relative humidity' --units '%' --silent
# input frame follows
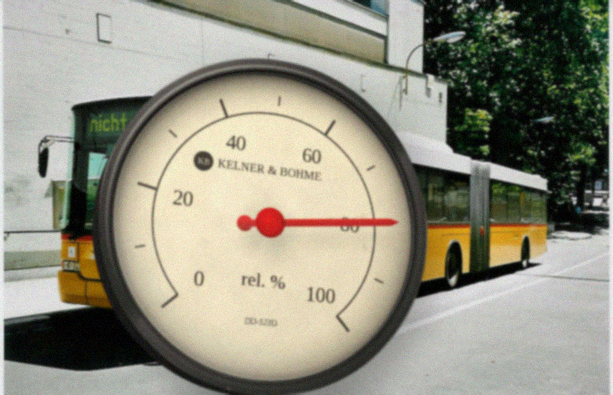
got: 80 %
